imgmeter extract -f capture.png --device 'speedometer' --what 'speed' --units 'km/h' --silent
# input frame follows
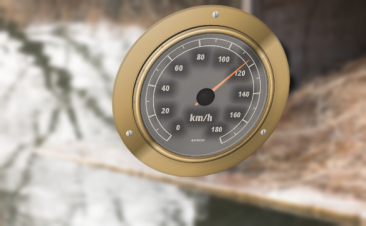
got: 115 km/h
